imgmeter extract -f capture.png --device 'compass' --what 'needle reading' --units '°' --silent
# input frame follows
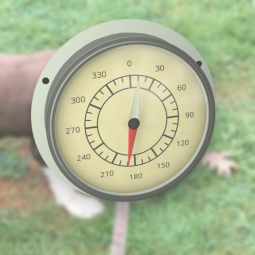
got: 190 °
